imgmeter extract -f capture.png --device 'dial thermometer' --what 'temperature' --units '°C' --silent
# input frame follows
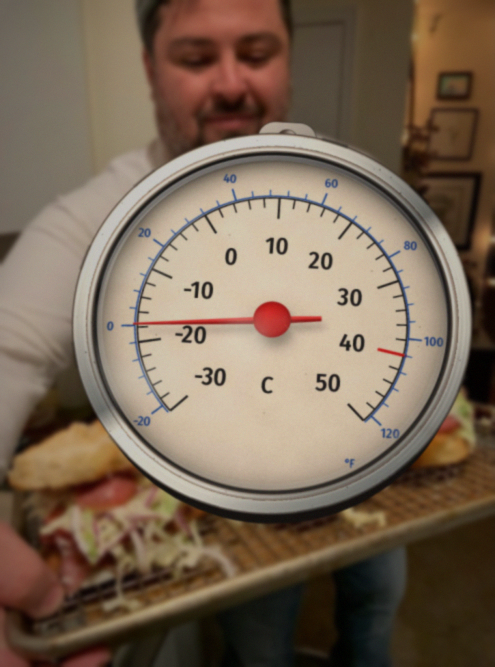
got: -18 °C
